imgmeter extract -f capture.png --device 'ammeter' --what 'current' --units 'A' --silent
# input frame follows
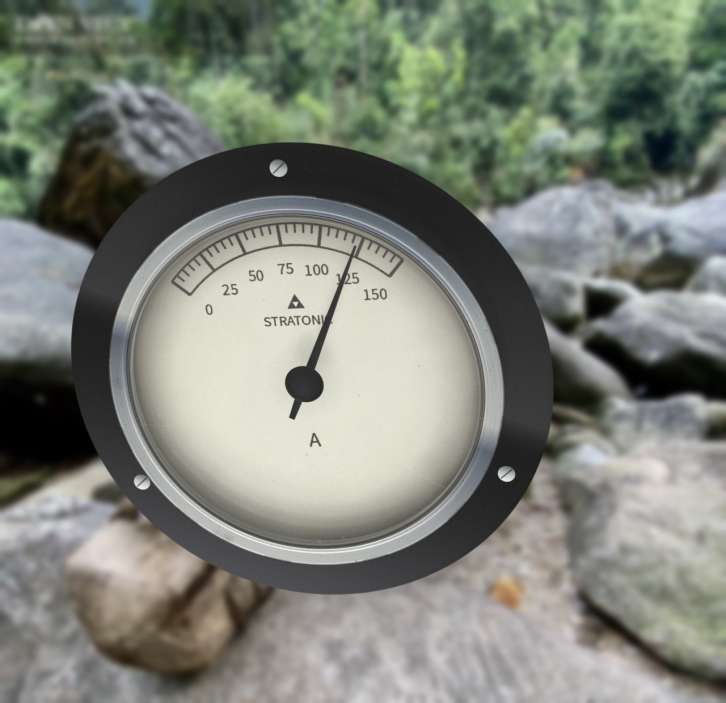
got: 122.5 A
